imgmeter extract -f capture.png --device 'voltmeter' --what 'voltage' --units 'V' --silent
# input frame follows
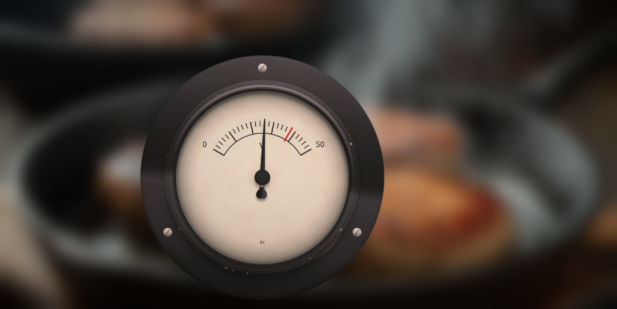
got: 26 V
